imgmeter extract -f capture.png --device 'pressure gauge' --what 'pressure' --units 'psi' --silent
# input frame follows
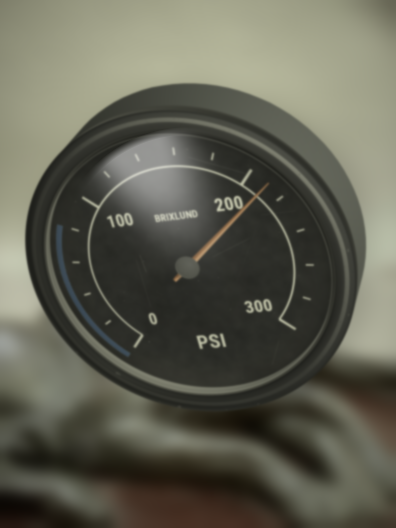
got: 210 psi
